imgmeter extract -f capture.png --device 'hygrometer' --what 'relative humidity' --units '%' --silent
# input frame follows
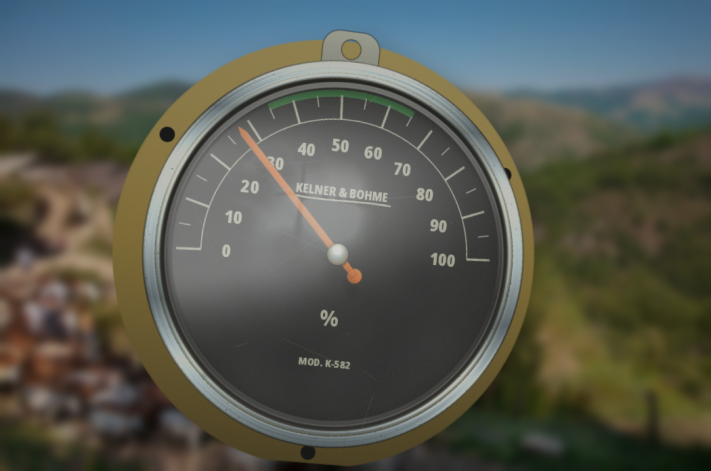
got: 27.5 %
